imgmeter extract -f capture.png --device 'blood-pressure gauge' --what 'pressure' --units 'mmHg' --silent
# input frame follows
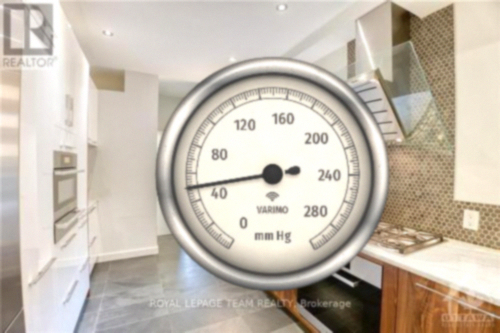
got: 50 mmHg
